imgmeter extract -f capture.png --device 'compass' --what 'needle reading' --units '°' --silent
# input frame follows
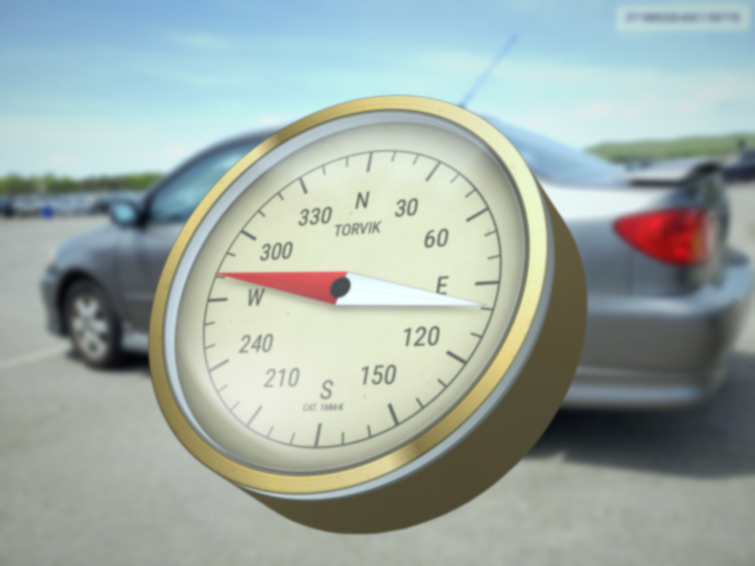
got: 280 °
